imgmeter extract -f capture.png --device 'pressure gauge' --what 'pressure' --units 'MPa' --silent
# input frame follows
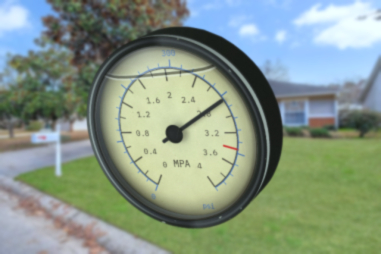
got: 2.8 MPa
